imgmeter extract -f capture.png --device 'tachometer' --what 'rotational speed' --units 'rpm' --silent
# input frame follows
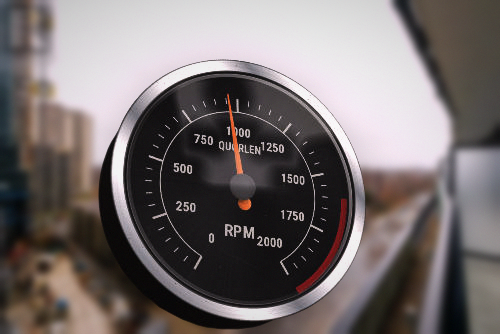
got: 950 rpm
